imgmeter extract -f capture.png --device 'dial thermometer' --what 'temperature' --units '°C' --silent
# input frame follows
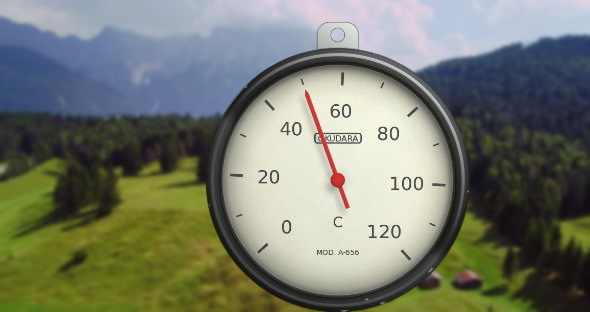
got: 50 °C
